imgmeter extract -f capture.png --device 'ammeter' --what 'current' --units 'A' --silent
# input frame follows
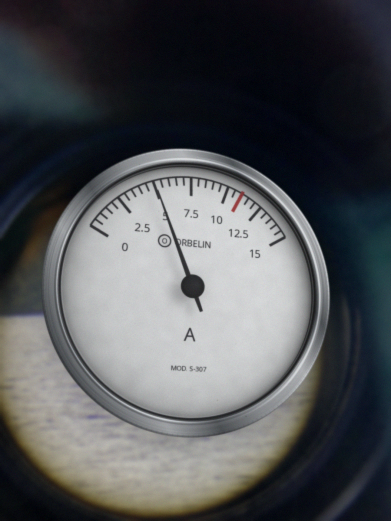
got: 5 A
